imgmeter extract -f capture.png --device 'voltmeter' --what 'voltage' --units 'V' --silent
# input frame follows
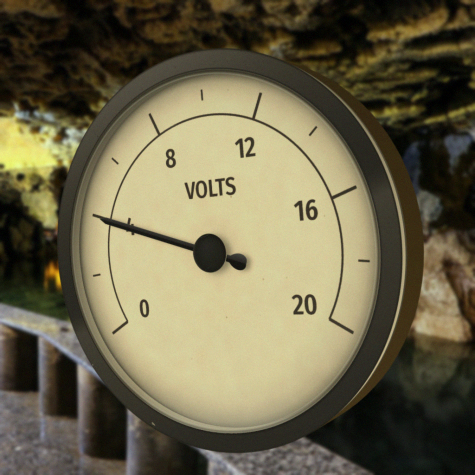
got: 4 V
